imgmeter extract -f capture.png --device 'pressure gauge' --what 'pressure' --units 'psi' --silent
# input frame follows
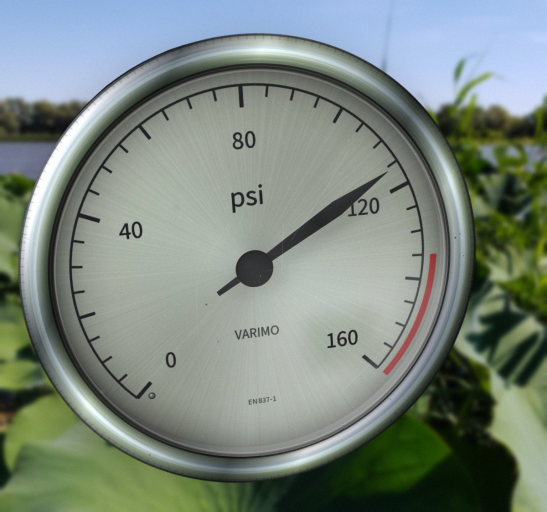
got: 115 psi
